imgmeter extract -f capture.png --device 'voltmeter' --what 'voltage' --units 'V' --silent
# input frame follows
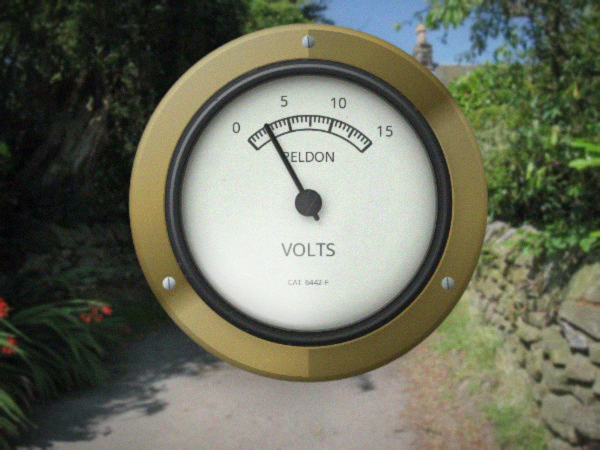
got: 2.5 V
